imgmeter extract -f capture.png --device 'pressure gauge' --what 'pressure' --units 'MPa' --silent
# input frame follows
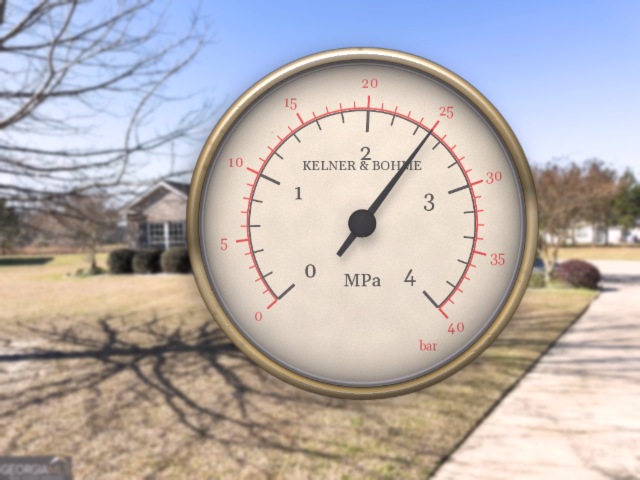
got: 2.5 MPa
